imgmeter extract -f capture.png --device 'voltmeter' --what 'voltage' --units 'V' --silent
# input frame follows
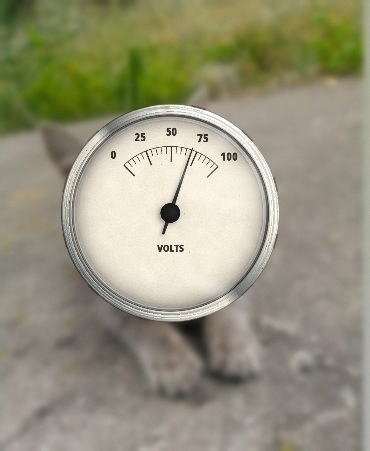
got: 70 V
